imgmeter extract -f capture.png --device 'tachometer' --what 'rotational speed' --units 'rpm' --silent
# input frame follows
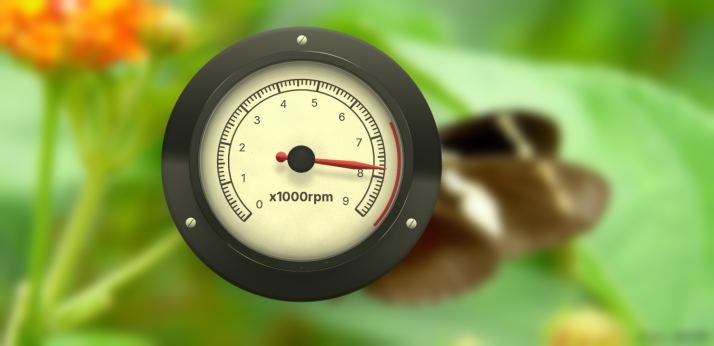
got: 7800 rpm
